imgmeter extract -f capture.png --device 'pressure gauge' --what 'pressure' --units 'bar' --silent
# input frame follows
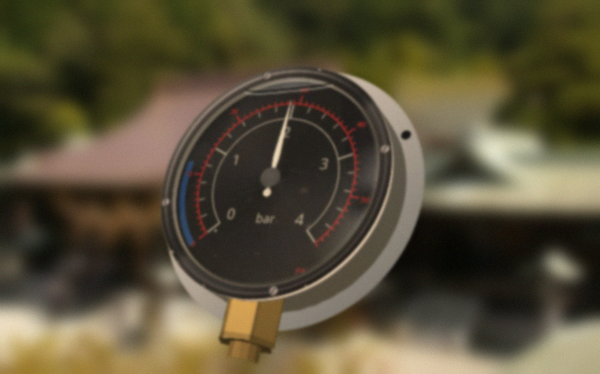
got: 2 bar
